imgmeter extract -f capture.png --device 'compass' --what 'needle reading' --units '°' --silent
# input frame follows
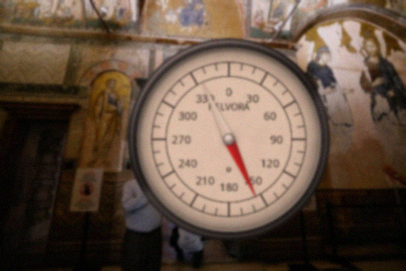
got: 155 °
